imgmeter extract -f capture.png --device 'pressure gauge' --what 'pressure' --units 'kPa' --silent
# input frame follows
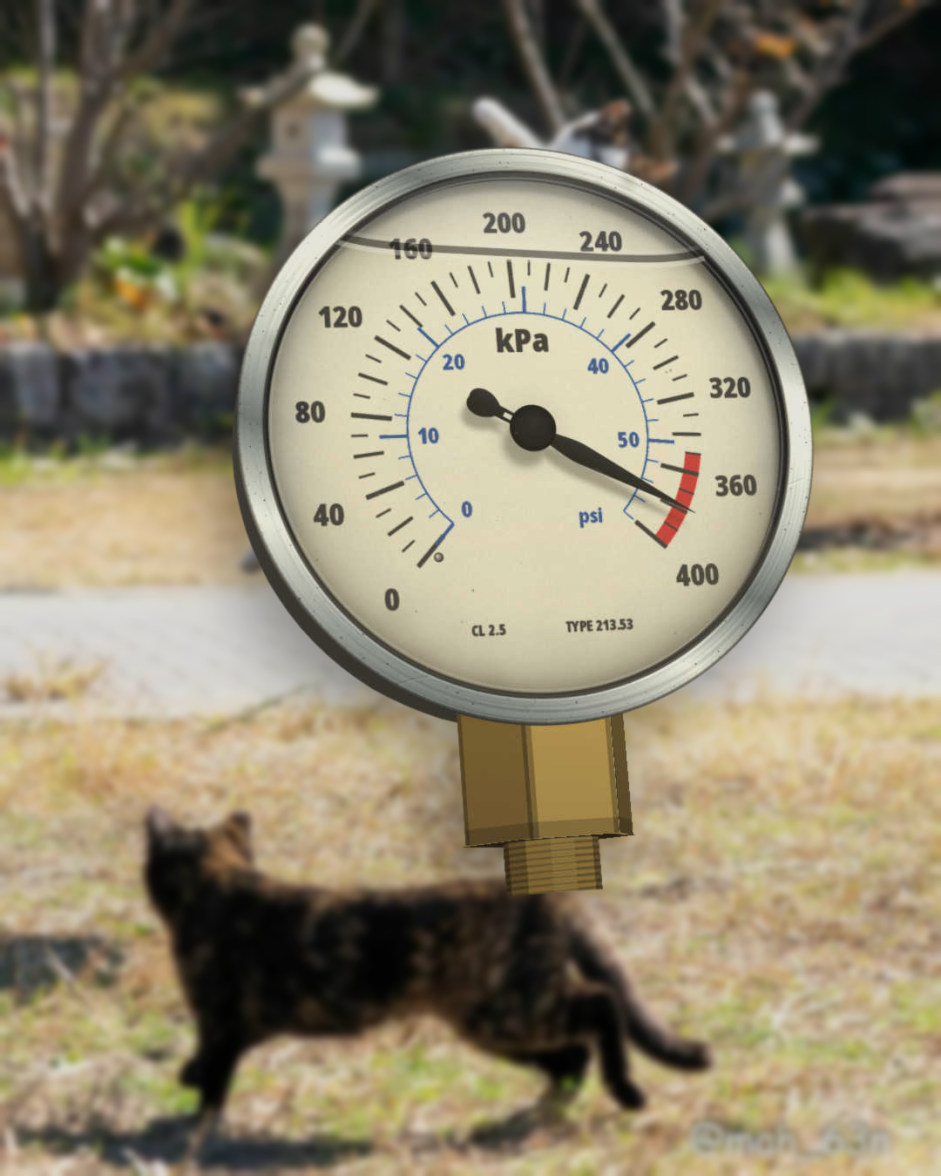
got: 380 kPa
